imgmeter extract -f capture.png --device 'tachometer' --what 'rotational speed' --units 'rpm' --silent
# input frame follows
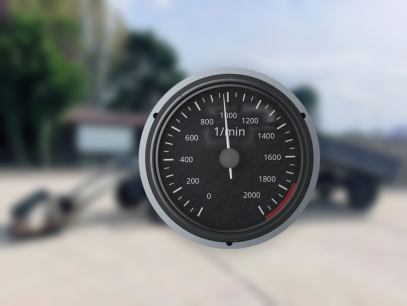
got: 975 rpm
